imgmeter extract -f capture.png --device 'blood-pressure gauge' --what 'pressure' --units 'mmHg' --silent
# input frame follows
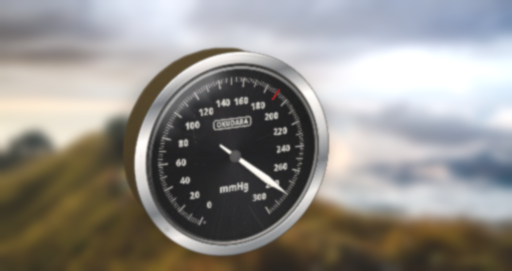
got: 280 mmHg
